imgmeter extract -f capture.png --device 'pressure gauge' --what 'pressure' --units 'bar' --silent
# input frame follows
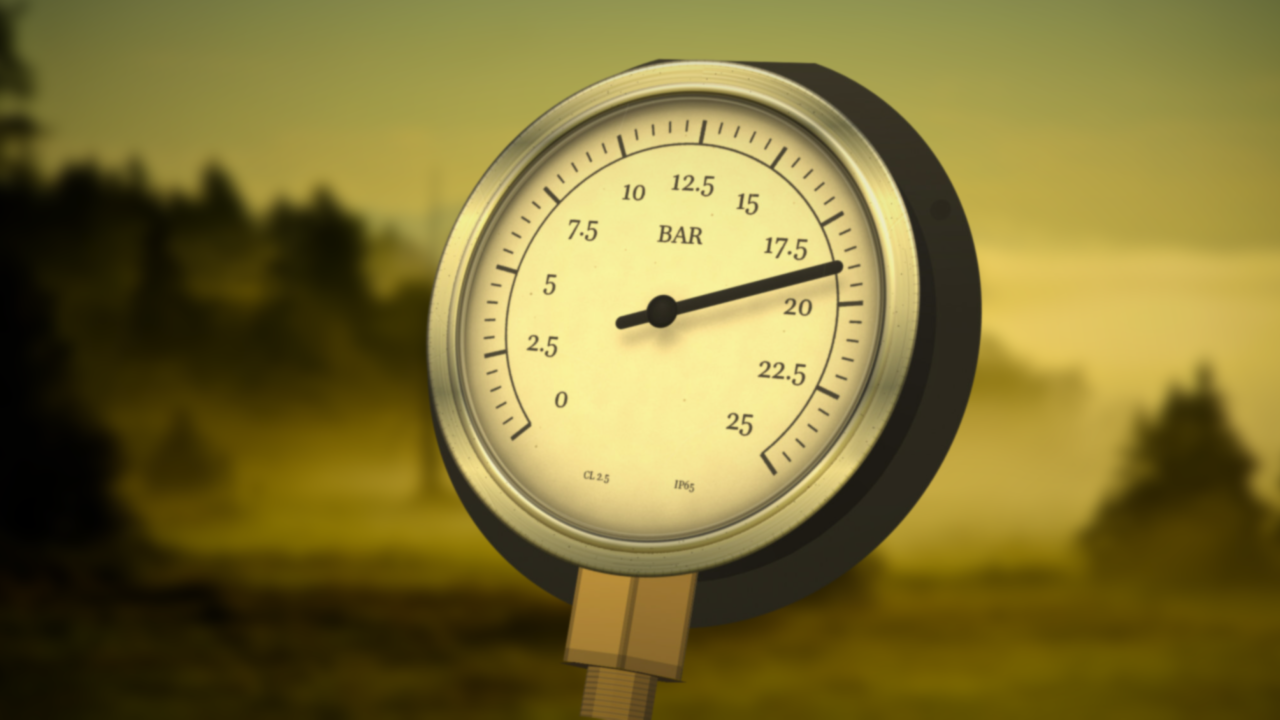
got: 19 bar
